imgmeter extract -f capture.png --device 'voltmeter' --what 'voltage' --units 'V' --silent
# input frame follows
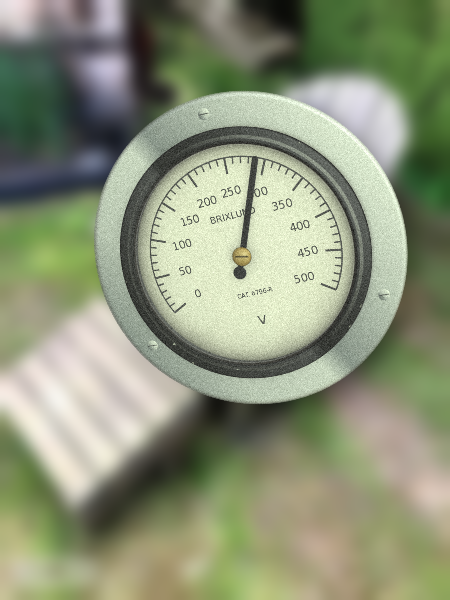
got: 290 V
